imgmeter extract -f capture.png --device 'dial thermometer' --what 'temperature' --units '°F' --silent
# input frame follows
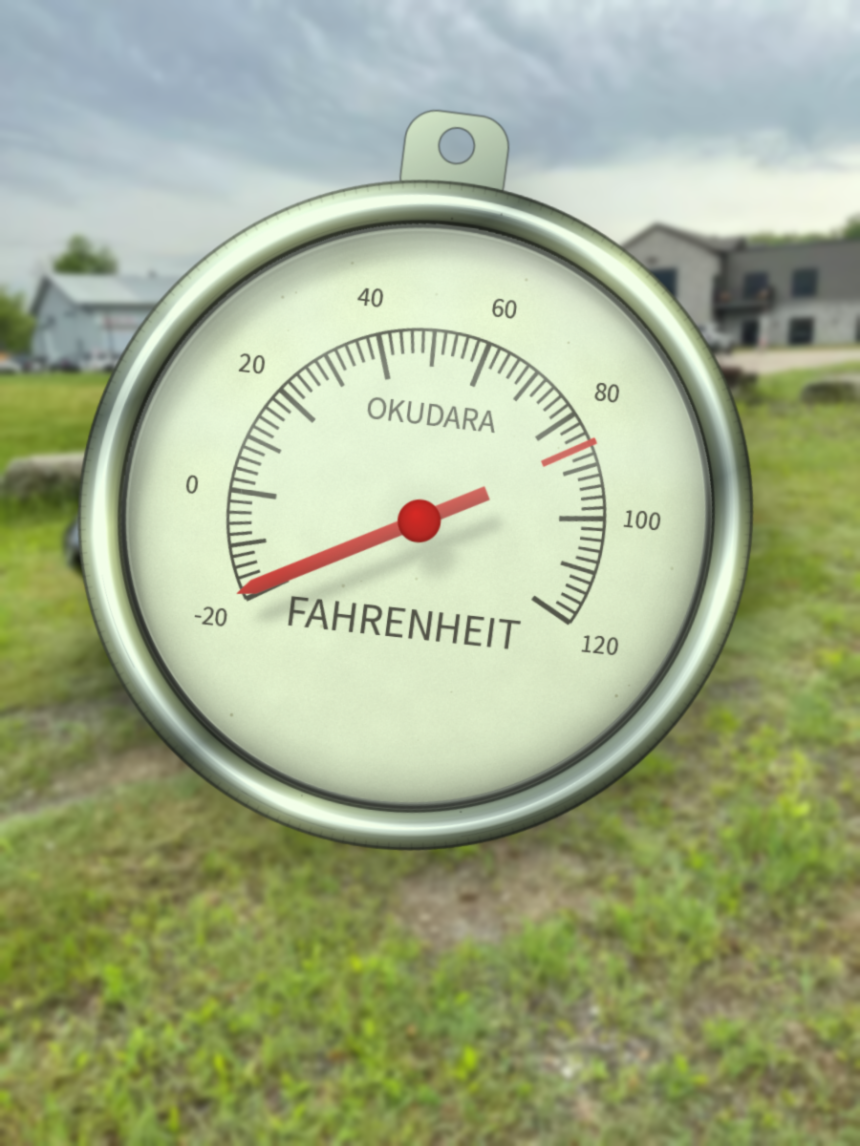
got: -18 °F
